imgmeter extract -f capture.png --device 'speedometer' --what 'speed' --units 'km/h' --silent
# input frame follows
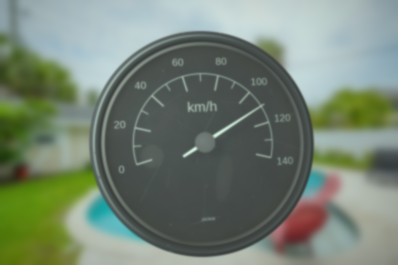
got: 110 km/h
